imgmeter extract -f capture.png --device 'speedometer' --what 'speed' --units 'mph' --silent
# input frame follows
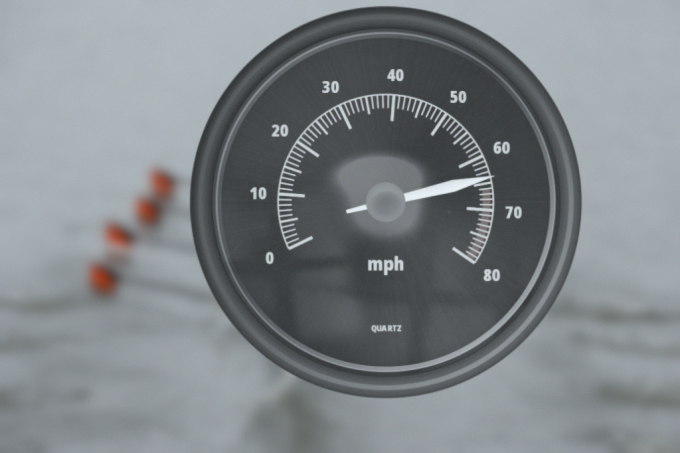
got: 64 mph
